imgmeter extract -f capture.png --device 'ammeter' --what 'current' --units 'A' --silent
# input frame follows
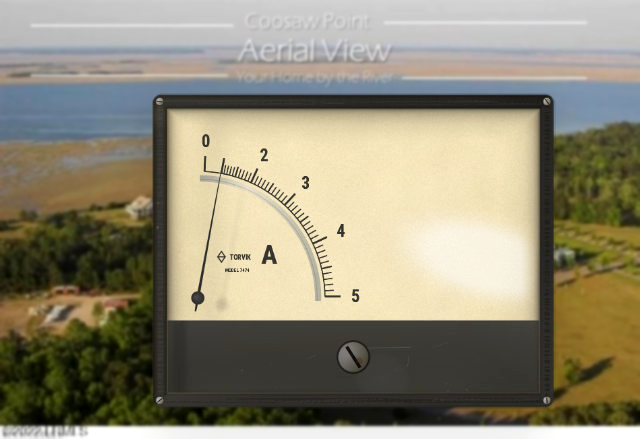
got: 1 A
